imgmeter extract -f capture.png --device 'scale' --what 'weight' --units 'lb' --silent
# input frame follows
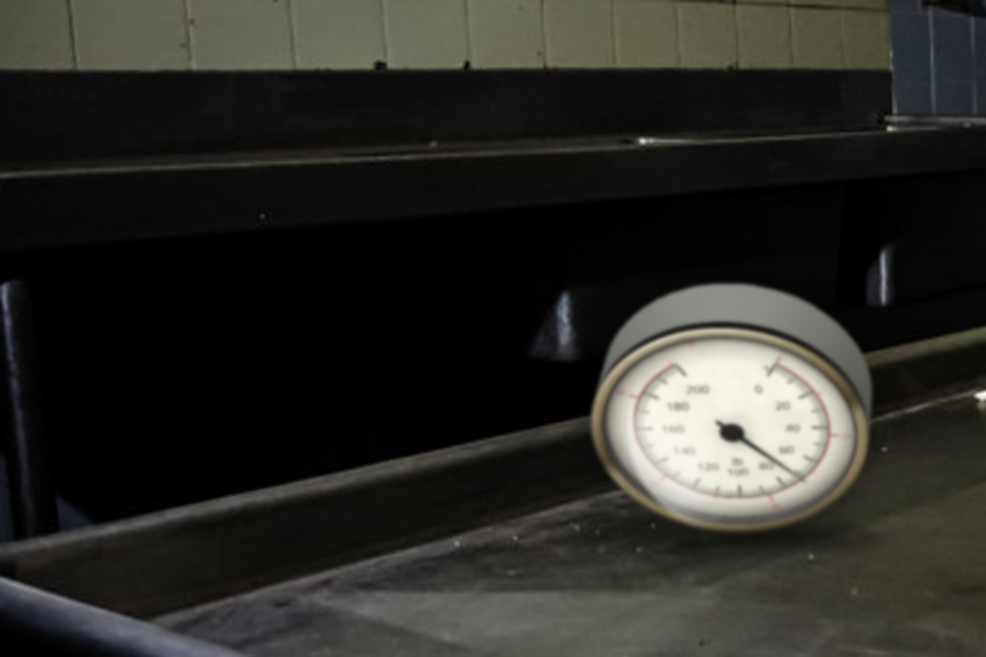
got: 70 lb
